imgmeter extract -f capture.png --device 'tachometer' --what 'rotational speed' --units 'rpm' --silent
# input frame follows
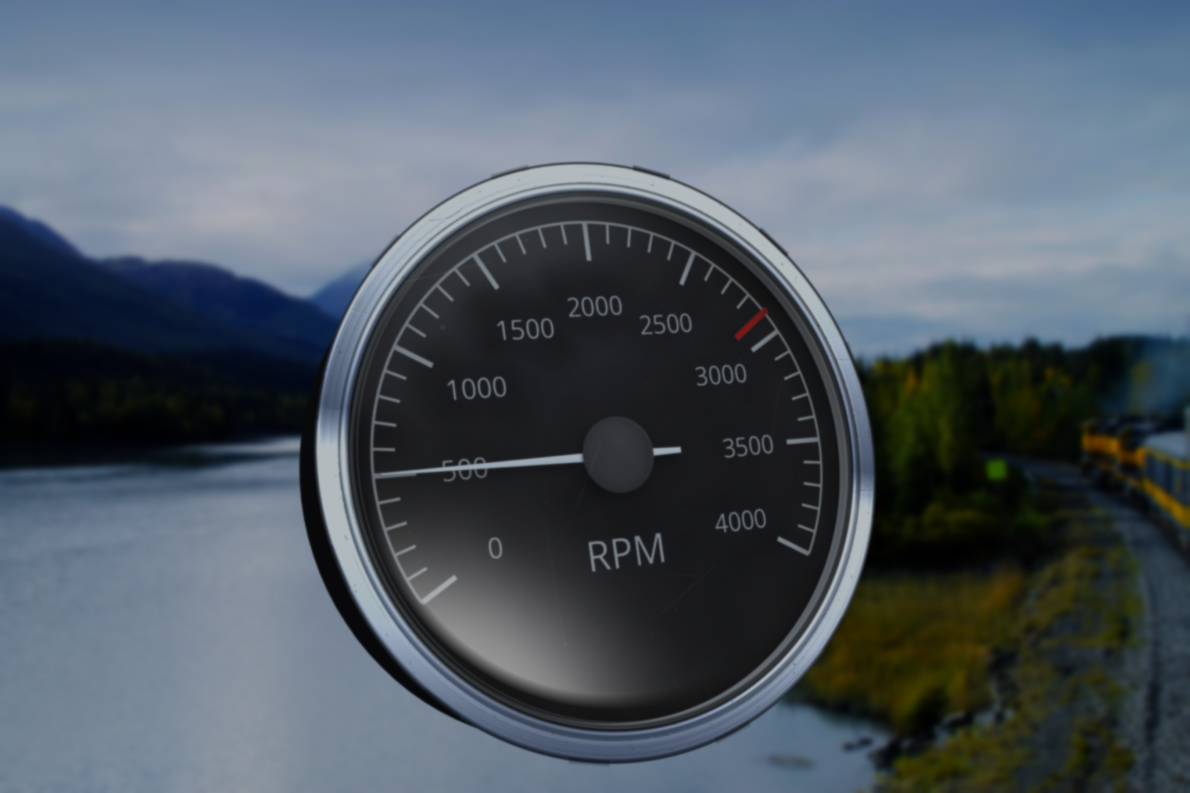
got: 500 rpm
